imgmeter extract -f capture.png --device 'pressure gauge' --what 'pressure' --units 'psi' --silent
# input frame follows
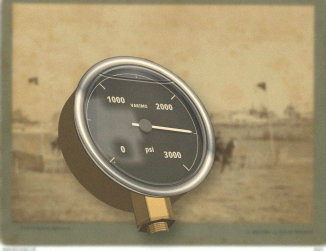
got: 2500 psi
